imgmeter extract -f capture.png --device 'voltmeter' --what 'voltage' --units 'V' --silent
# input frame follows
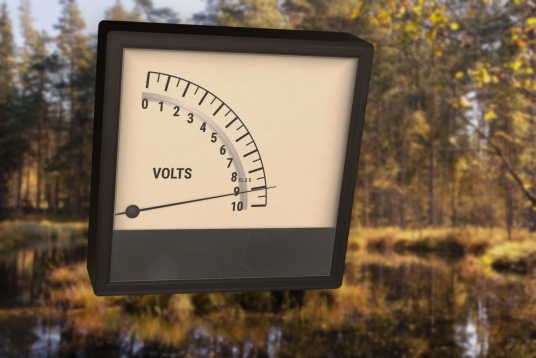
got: 9 V
